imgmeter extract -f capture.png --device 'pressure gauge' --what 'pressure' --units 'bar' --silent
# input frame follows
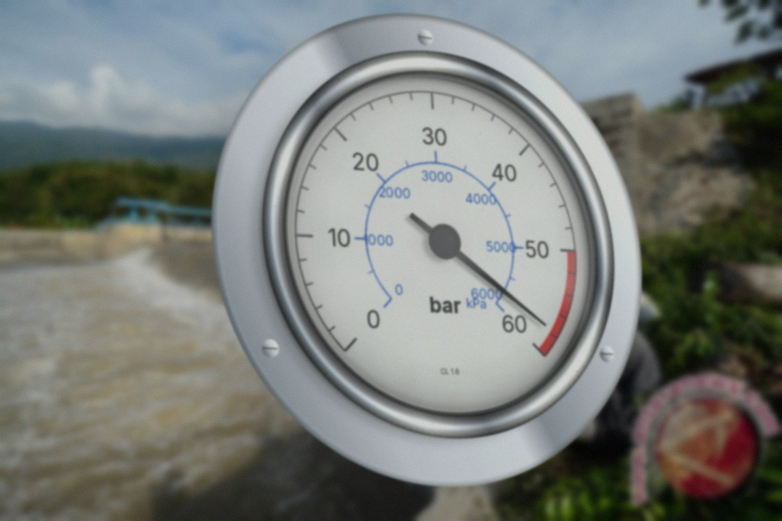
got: 58 bar
